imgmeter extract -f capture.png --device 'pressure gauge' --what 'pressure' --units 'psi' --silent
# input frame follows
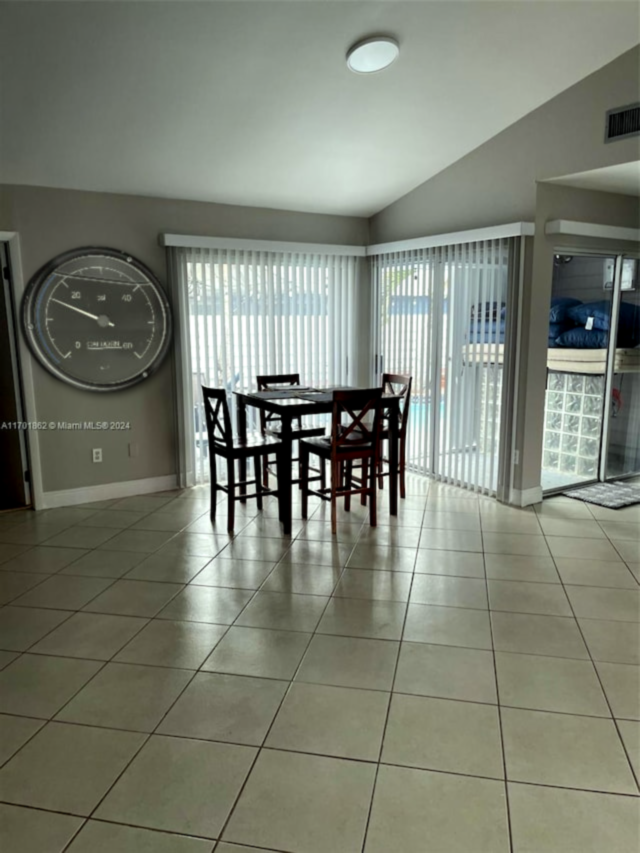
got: 15 psi
